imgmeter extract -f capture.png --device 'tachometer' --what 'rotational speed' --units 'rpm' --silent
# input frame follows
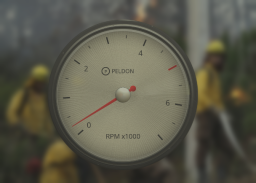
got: 250 rpm
